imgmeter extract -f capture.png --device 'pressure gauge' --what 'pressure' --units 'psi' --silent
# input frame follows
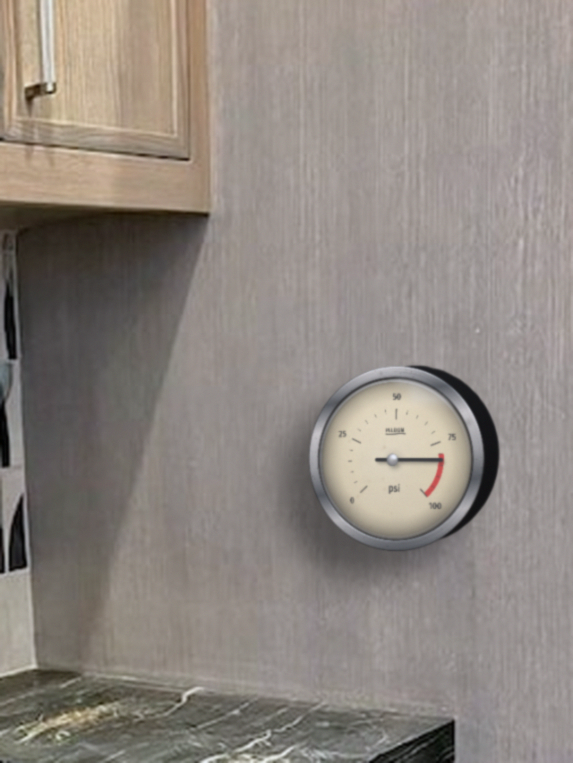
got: 82.5 psi
